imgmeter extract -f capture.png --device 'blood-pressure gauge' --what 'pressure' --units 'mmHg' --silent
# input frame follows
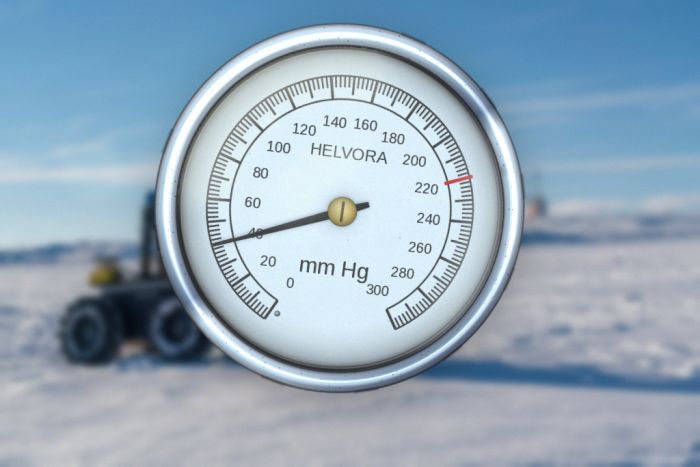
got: 40 mmHg
